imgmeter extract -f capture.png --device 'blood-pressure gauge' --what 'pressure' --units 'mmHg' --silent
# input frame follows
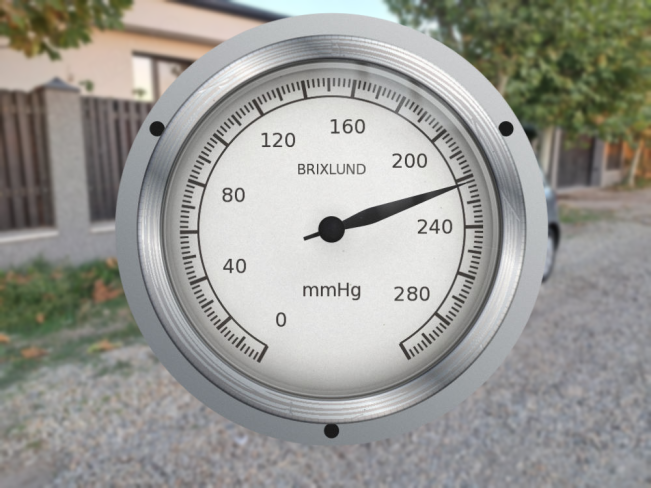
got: 222 mmHg
